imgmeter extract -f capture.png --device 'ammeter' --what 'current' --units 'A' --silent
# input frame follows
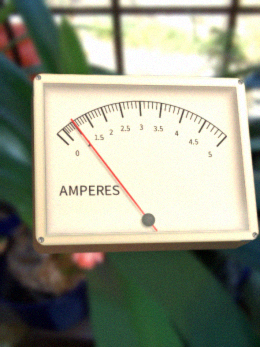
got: 1 A
